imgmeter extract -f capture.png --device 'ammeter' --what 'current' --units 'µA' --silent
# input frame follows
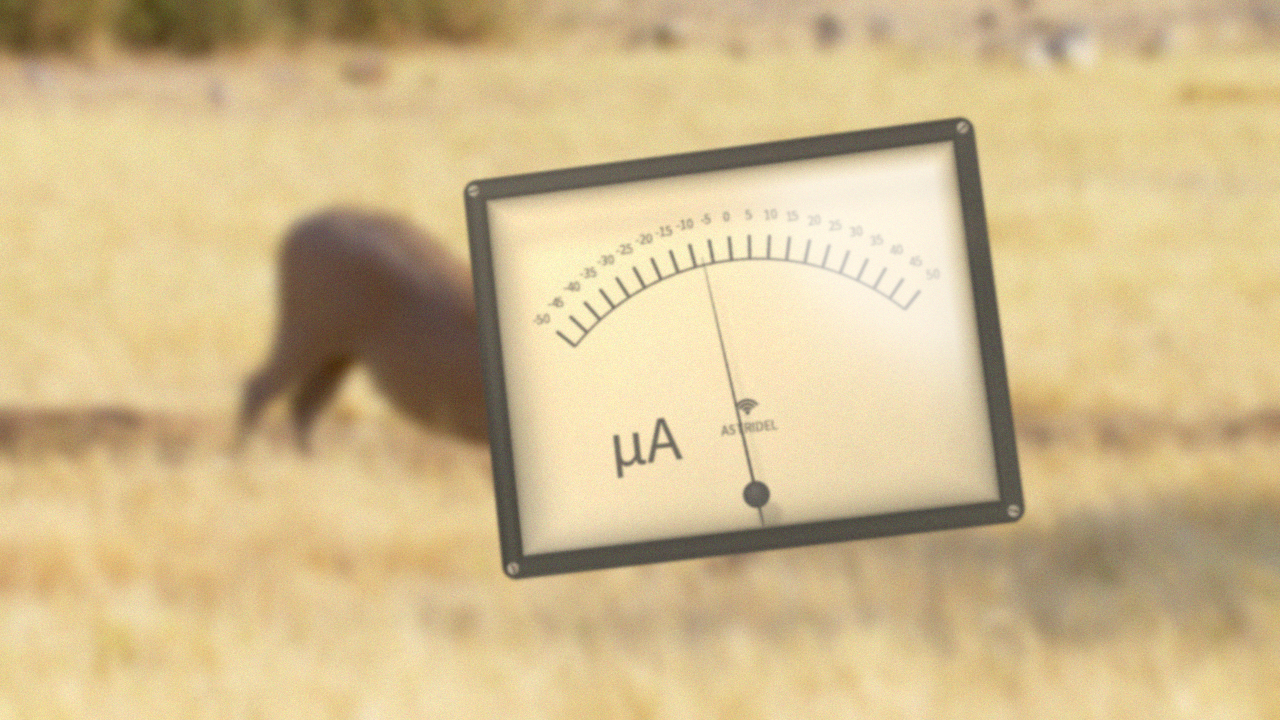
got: -7.5 µA
